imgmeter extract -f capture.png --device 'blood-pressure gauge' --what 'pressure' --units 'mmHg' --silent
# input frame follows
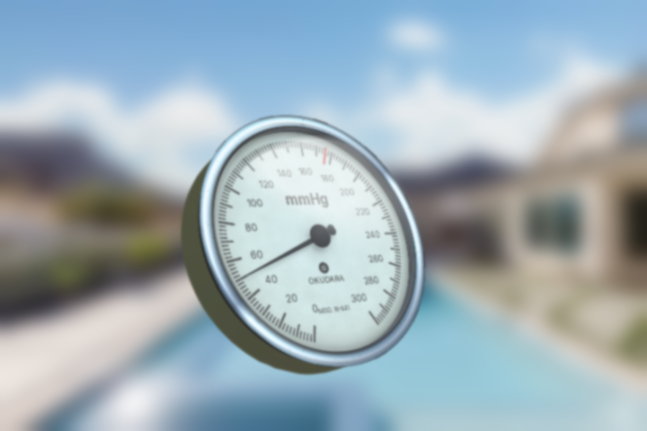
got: 50 mmHg
